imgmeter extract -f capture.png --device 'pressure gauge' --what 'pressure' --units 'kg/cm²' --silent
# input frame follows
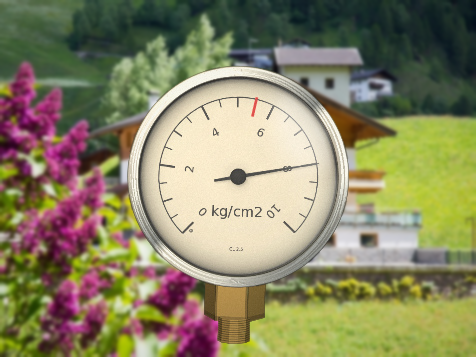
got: 8 kg/cm²
